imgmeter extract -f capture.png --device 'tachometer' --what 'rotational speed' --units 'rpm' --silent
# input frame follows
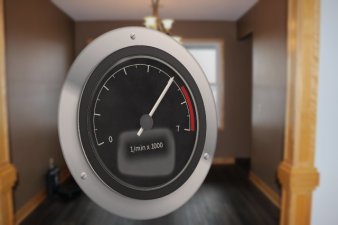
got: 5000 rpm
